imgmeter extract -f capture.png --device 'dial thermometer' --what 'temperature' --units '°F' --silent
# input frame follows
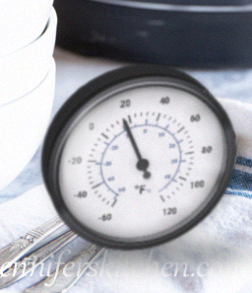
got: 16 °F
